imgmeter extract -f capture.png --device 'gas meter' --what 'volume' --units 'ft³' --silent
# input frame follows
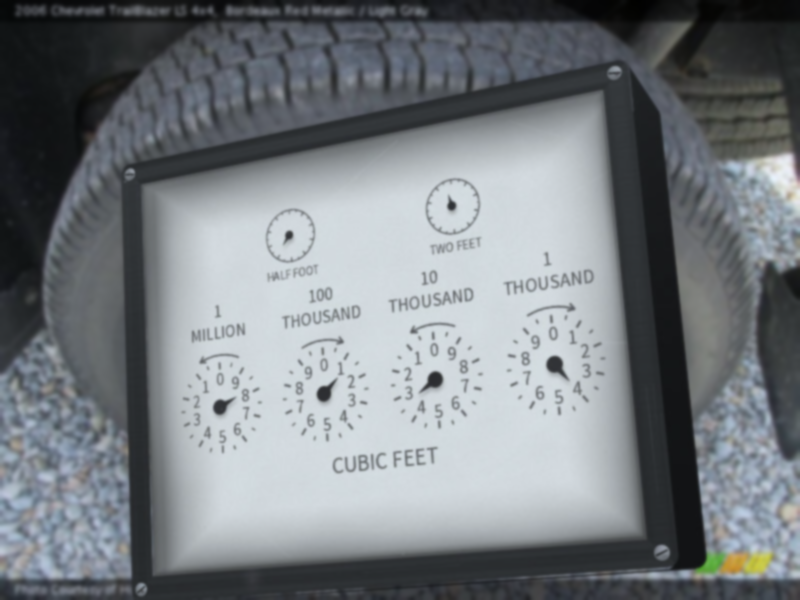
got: 813400 ft³
